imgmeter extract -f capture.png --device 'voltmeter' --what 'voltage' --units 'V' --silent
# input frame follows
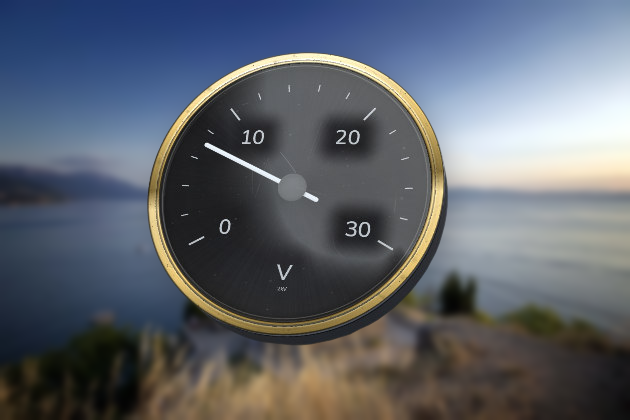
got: 7 V
